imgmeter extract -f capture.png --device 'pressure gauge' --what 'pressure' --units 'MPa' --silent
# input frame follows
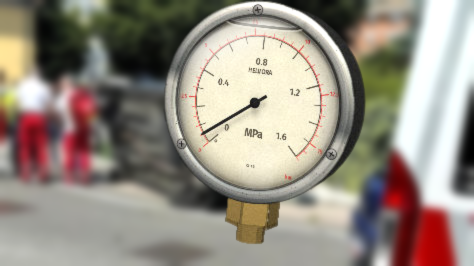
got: 0.05 MPa
